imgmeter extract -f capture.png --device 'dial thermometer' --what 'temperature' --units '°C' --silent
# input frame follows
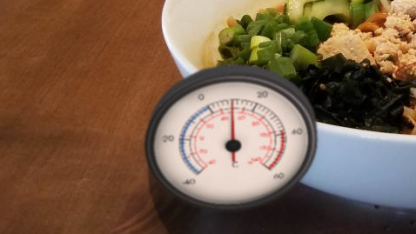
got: 10 °C
